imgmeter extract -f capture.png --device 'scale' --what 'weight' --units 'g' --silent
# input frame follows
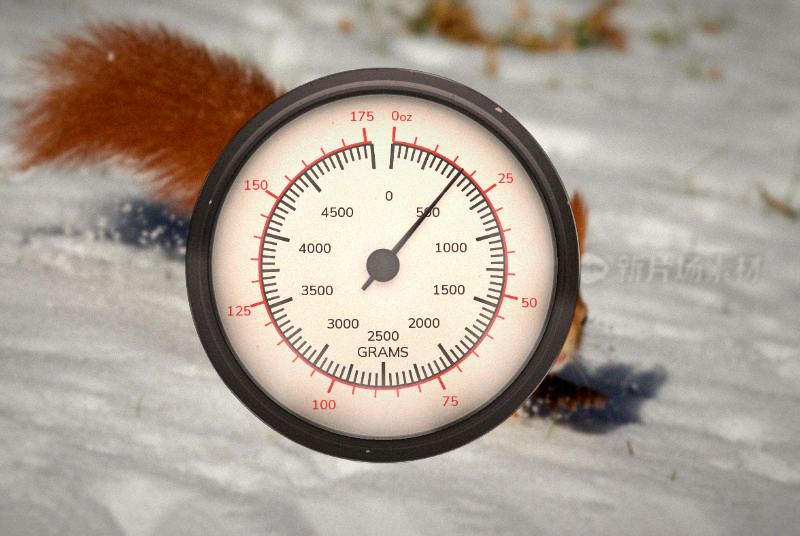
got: 500 g
